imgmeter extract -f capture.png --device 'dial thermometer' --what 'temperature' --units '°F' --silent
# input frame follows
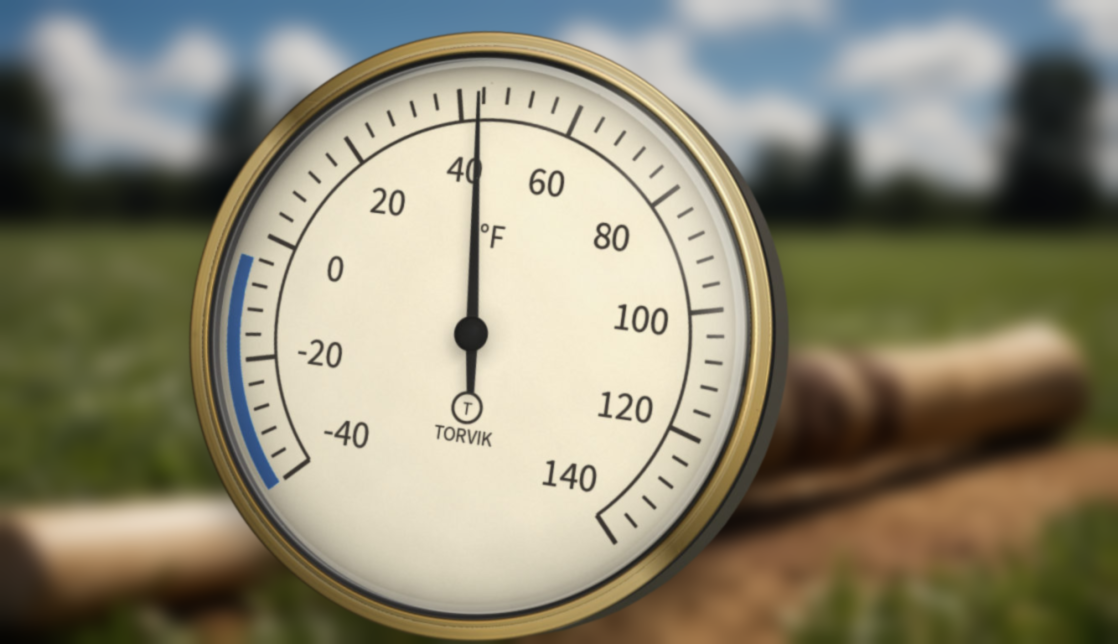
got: 44 °F
